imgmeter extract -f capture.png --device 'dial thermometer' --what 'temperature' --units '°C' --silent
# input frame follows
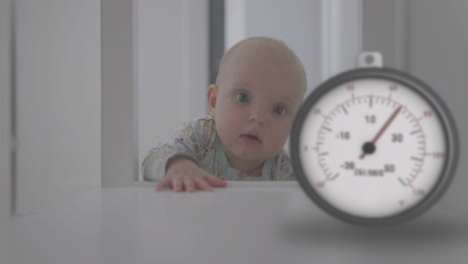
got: 20 °C
